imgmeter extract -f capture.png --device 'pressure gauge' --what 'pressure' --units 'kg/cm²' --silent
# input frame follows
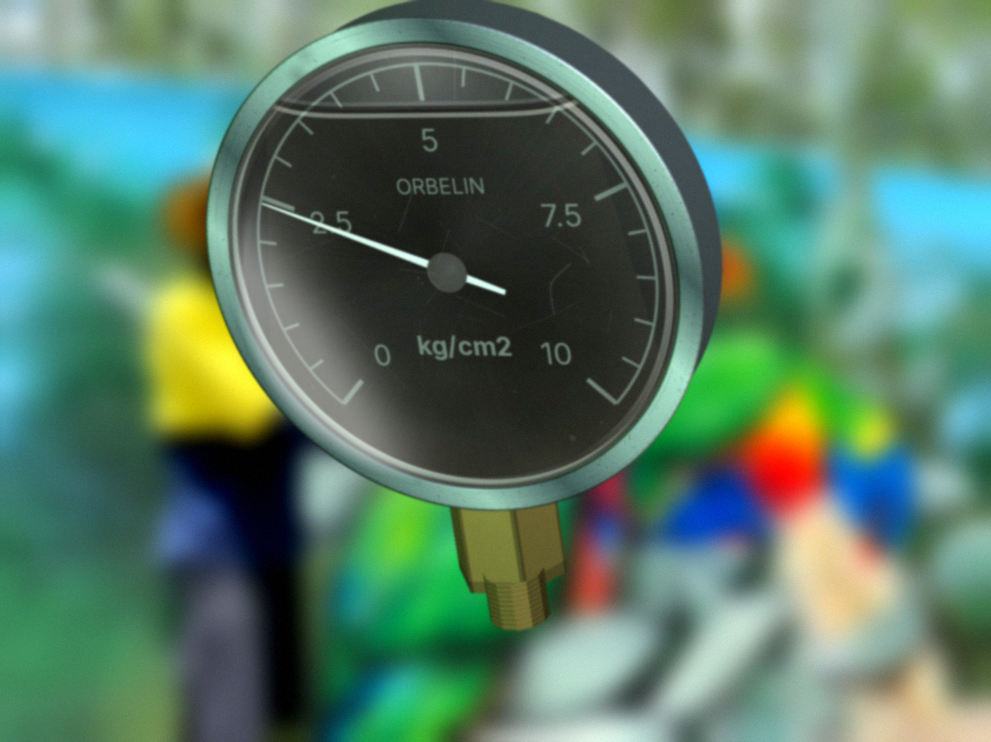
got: 2.5 kg/cm²
